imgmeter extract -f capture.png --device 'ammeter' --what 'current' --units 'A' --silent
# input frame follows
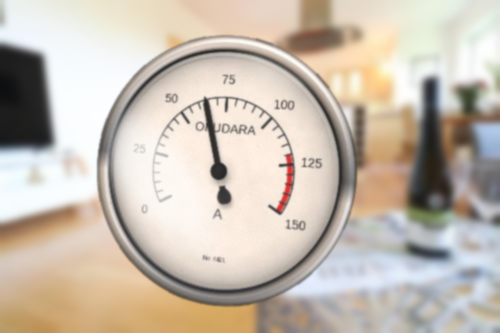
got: 65 A
